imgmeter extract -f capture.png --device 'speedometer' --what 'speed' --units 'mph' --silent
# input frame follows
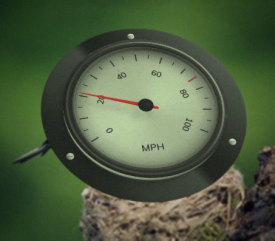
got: 20 mph
